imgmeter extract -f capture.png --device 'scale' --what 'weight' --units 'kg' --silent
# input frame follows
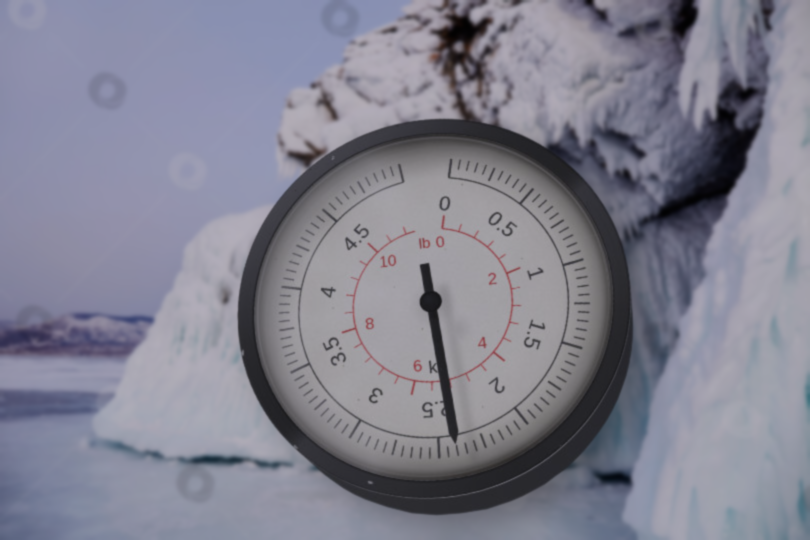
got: 2.4 kg
